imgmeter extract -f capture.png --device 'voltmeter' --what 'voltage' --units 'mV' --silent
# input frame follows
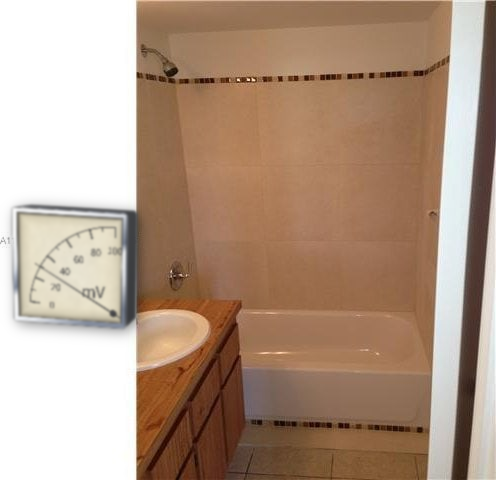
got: 30 mV
